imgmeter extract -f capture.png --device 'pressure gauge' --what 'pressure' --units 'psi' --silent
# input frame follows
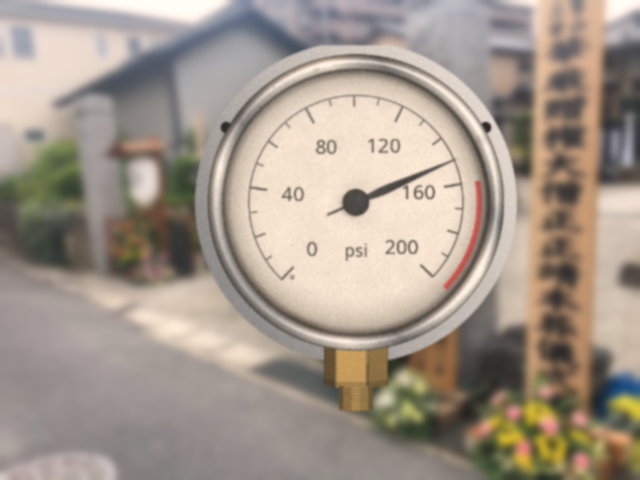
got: 150 psi
